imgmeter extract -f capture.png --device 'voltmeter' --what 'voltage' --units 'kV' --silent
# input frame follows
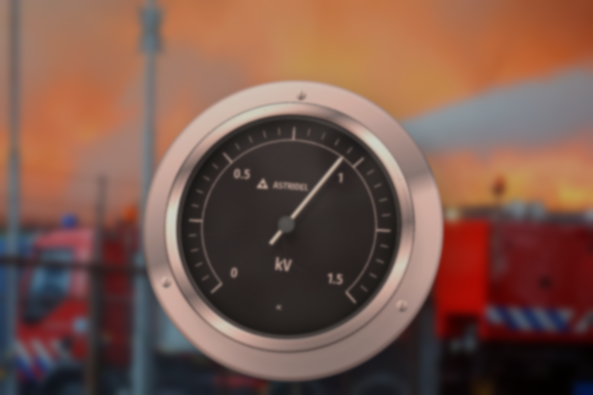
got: 0.95 kV
